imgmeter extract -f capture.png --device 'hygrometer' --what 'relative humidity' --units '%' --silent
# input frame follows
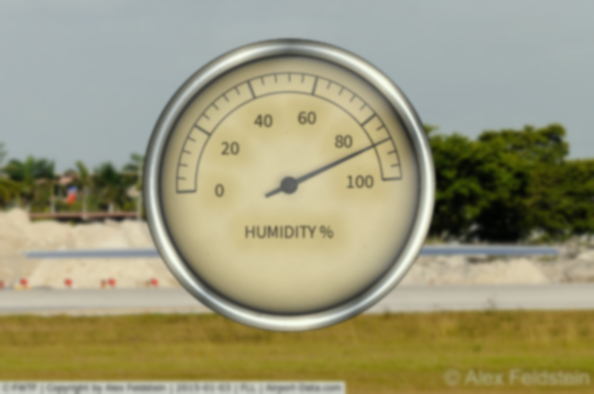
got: 88 %
